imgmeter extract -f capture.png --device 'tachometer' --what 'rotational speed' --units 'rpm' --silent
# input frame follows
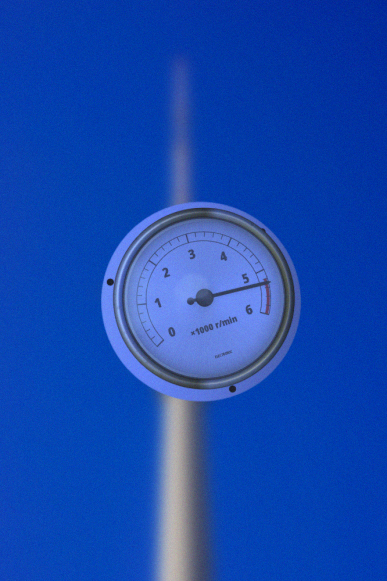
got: 5300 rpm
